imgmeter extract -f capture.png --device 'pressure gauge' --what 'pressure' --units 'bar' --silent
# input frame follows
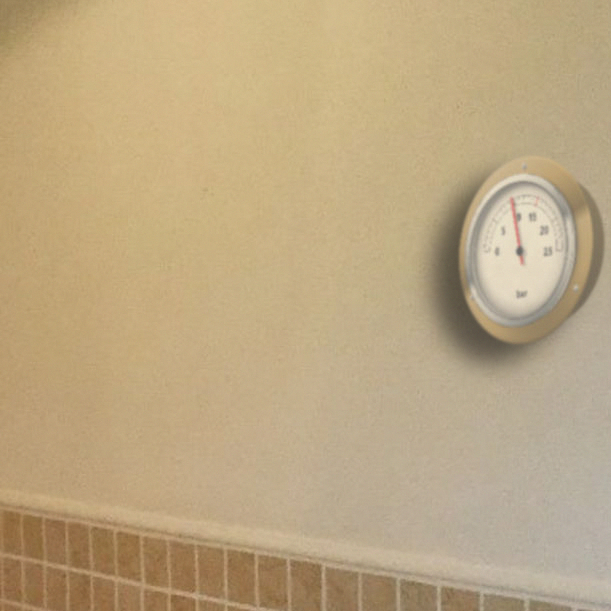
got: 10 bar
